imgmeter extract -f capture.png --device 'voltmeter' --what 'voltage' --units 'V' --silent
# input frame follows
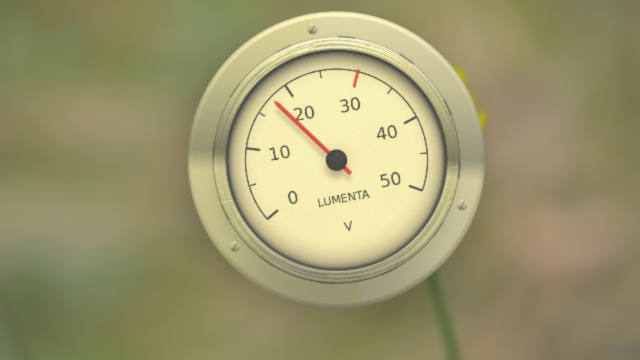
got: 17.5 V
